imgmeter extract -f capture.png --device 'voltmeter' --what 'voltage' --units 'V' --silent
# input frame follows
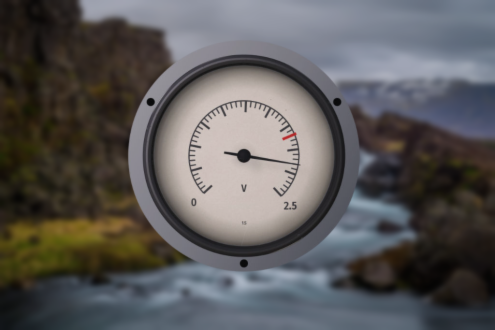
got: 2.15 V
